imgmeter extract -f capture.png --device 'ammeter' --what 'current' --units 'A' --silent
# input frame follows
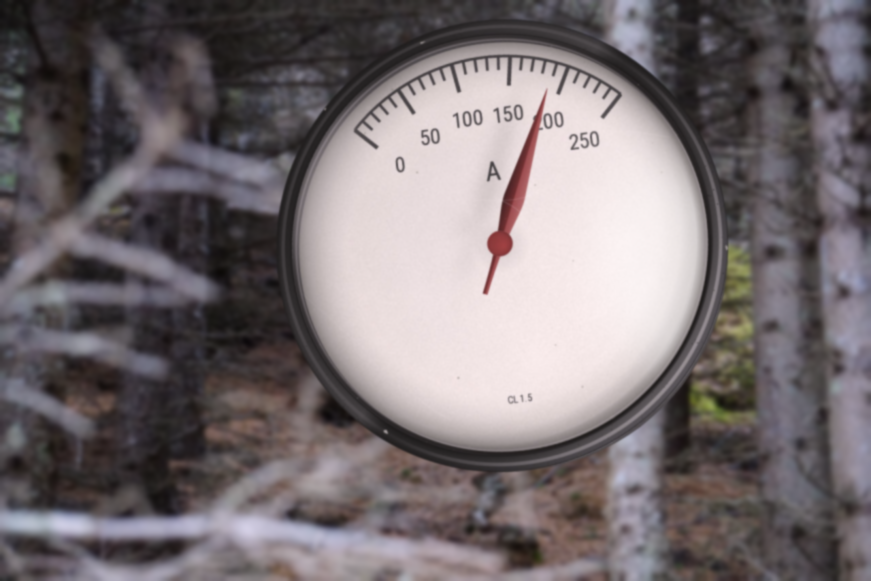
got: 190 A
